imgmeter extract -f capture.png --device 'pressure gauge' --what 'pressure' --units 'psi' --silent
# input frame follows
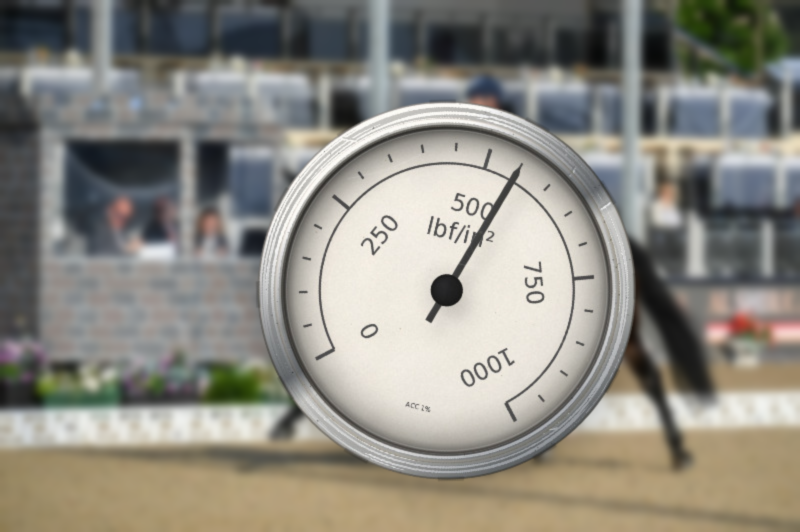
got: 550 psi
